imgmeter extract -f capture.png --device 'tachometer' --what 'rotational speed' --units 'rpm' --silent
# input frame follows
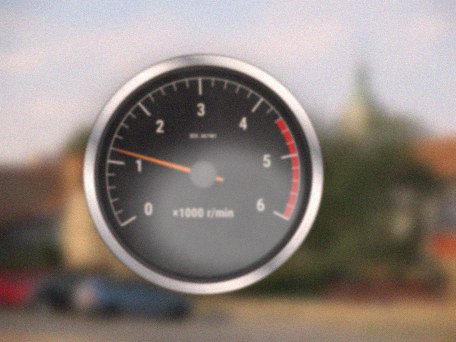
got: 1200 rpm
